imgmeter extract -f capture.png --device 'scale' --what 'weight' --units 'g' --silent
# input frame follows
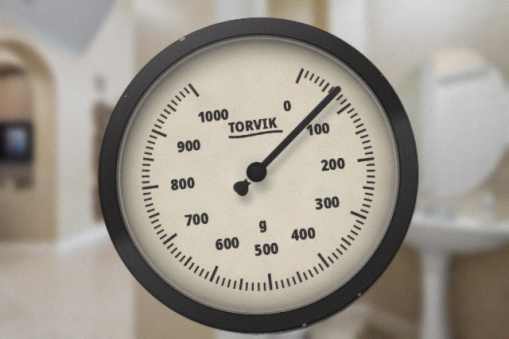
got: 70 g
